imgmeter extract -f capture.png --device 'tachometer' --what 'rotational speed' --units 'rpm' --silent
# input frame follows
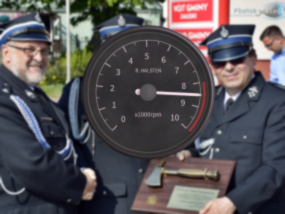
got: 8500 rpm
